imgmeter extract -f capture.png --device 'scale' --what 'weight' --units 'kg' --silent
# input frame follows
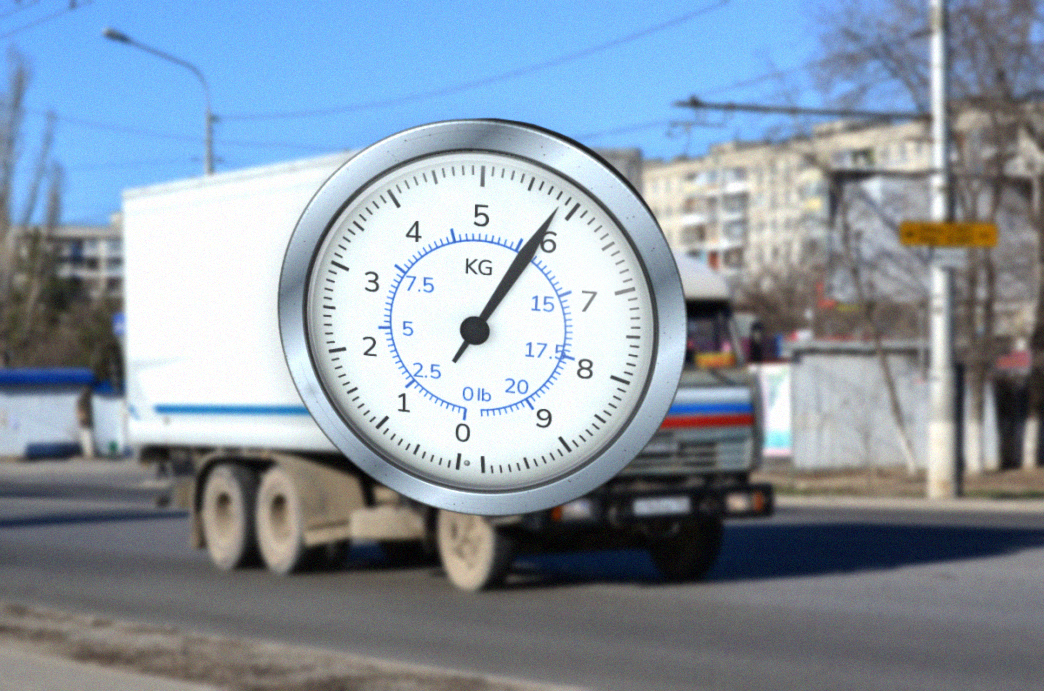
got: 5.85 kg
